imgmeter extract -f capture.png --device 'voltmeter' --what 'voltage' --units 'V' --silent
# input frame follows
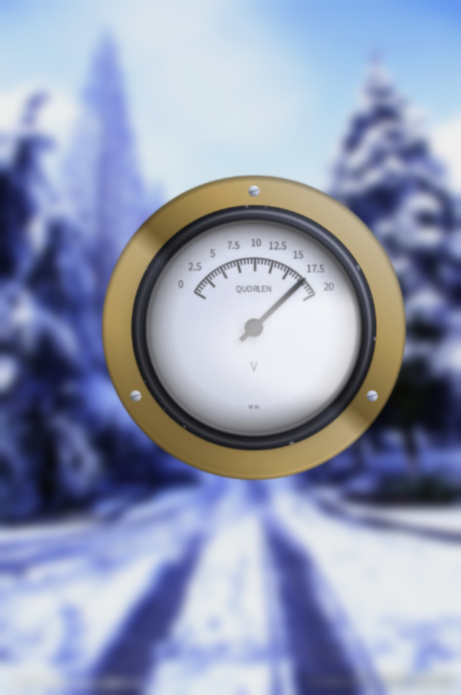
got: 17.5 V
